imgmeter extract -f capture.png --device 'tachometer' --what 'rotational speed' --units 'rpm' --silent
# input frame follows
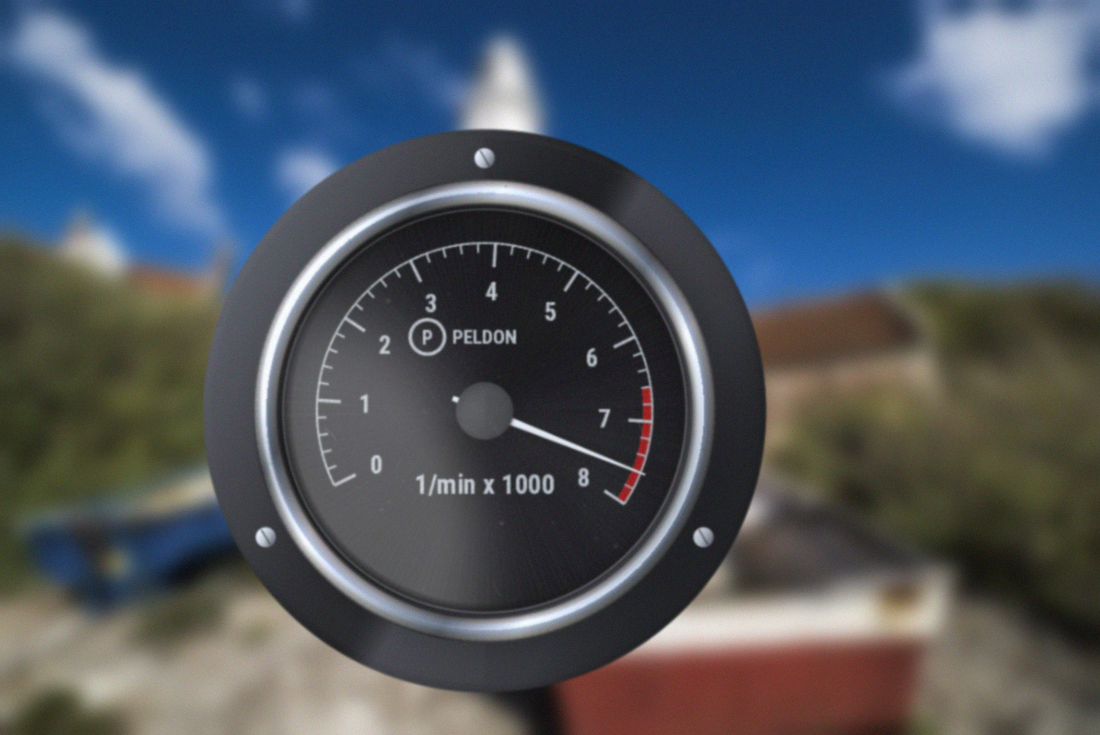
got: 7600 rpm
